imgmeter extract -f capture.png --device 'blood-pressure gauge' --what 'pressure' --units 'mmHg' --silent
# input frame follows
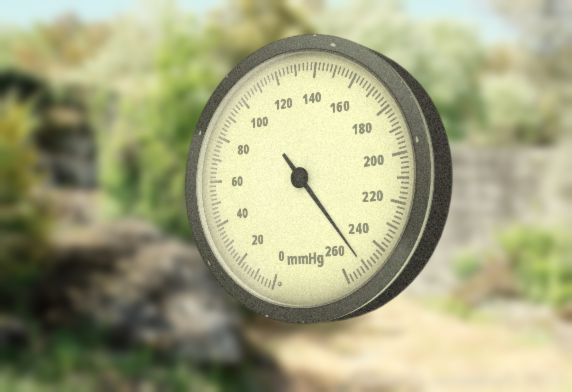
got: 250 mmHg
